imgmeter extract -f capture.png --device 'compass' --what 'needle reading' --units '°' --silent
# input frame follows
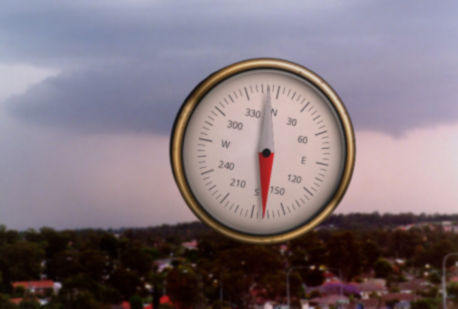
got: 170 °
